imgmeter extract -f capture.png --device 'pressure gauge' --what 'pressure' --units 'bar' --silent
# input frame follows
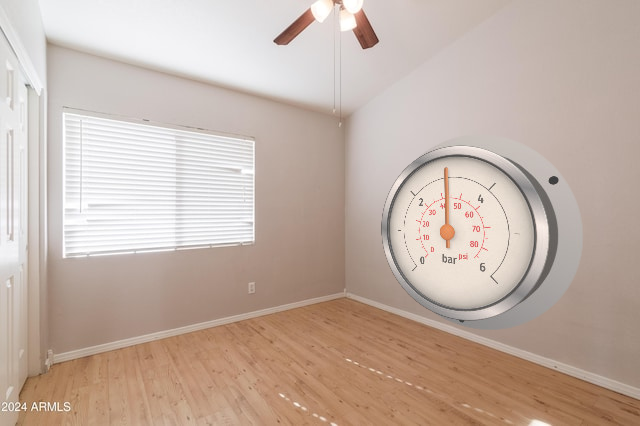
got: 3 bar
